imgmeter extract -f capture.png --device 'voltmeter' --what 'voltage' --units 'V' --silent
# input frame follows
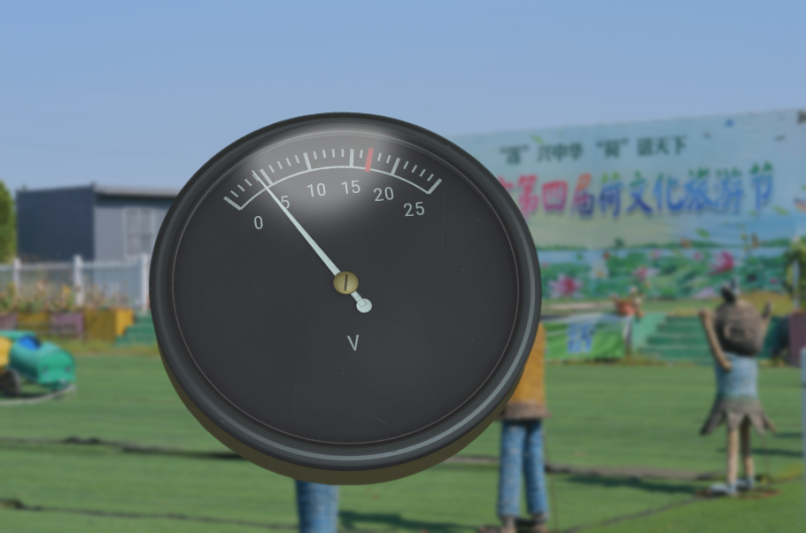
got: 4 V
